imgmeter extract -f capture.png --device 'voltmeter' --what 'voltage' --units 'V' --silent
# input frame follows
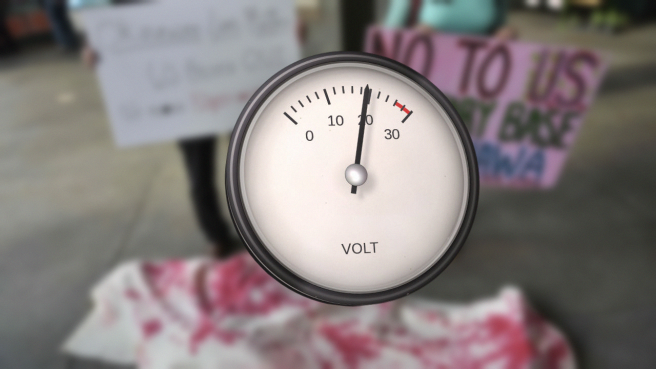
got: 19 V
